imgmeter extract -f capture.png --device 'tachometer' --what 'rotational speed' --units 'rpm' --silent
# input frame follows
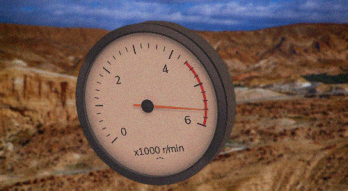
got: 5600 rpm
